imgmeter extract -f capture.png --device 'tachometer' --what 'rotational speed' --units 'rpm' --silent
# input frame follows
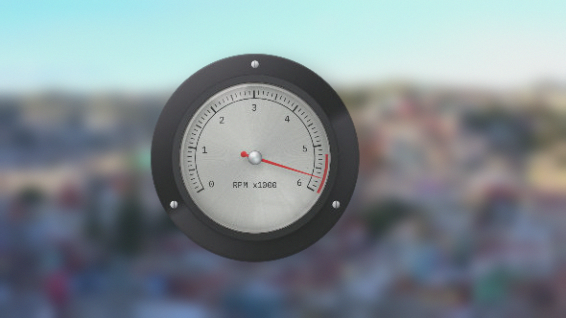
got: 5700 rpm
